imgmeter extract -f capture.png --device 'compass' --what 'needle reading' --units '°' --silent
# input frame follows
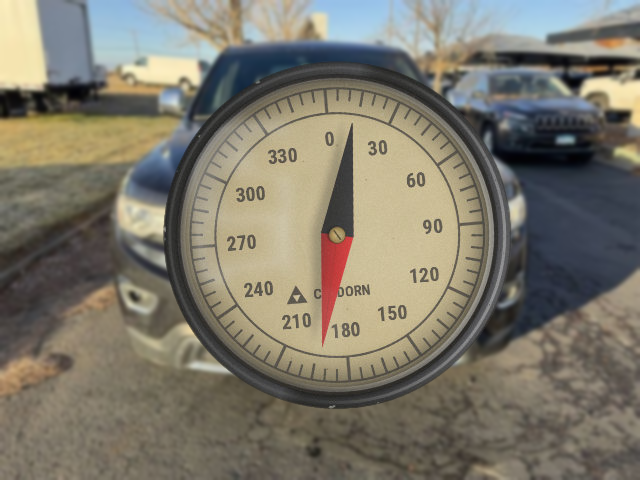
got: 192.5 °
